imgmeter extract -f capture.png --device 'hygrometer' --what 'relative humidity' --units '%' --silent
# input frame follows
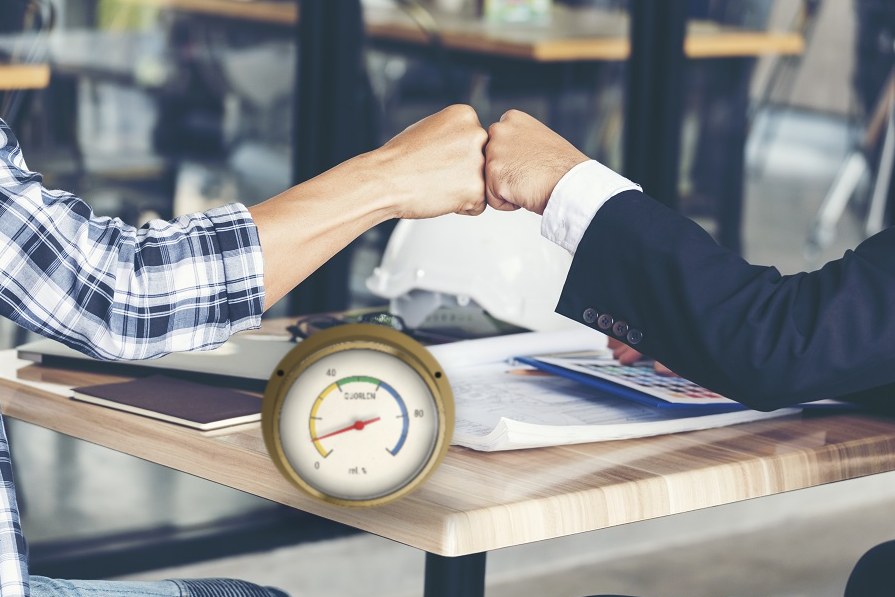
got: 10 %
